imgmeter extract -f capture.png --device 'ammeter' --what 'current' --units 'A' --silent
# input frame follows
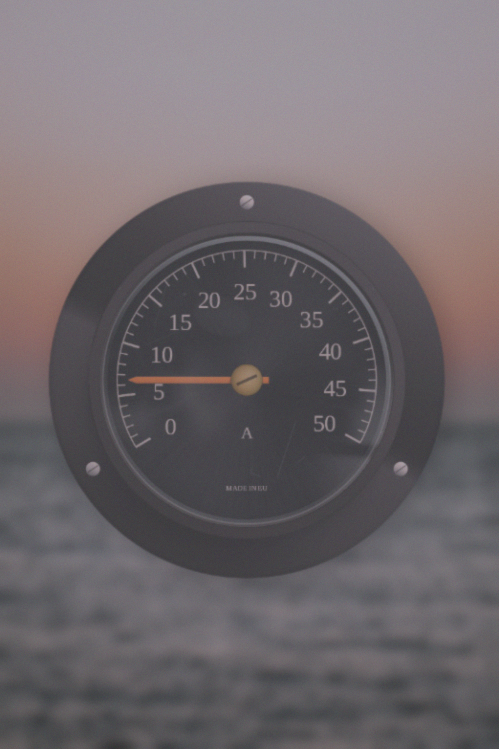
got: 6.5 A
